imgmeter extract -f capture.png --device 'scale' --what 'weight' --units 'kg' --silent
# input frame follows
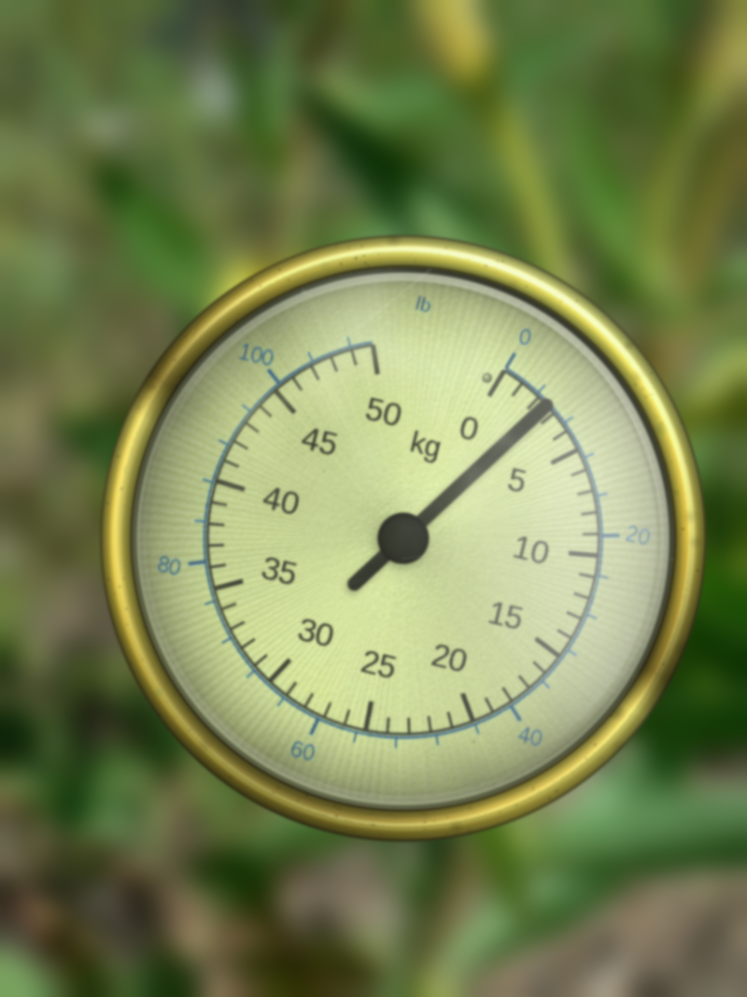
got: 2.5 kg
